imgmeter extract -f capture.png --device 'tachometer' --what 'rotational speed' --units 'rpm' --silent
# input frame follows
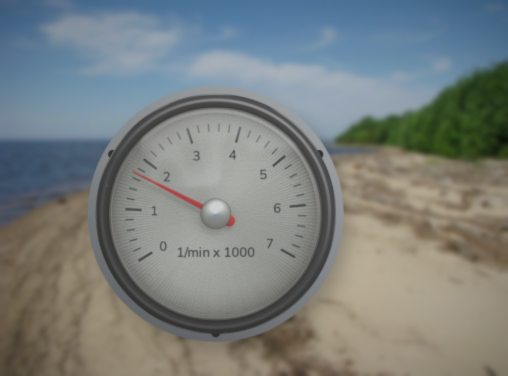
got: 1700 rpm
